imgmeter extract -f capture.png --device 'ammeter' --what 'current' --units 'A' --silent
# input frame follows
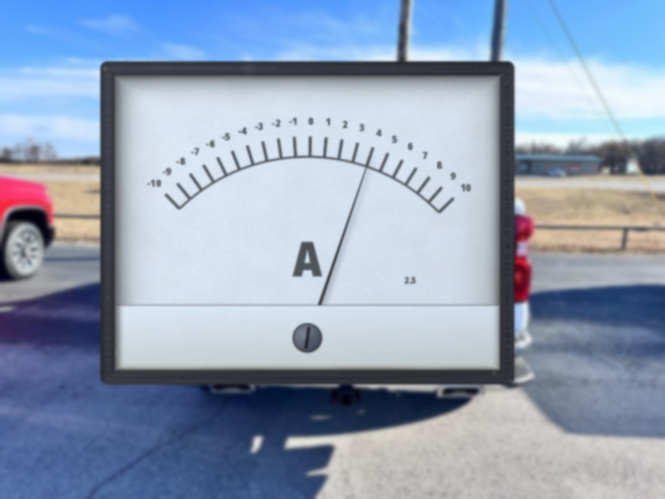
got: 4 A
